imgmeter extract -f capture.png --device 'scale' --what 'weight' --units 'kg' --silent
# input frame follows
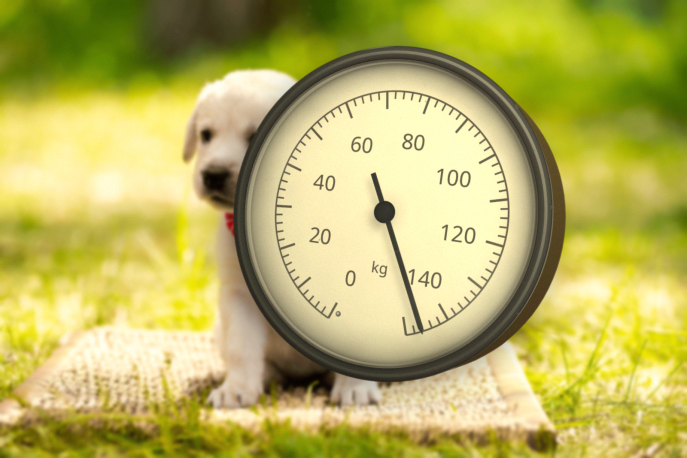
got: 146 kg
